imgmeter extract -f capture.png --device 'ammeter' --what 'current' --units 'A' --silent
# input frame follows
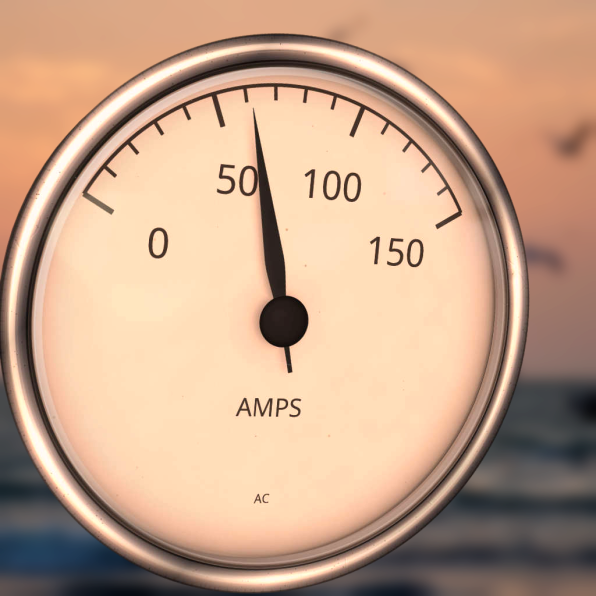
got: 60 A
